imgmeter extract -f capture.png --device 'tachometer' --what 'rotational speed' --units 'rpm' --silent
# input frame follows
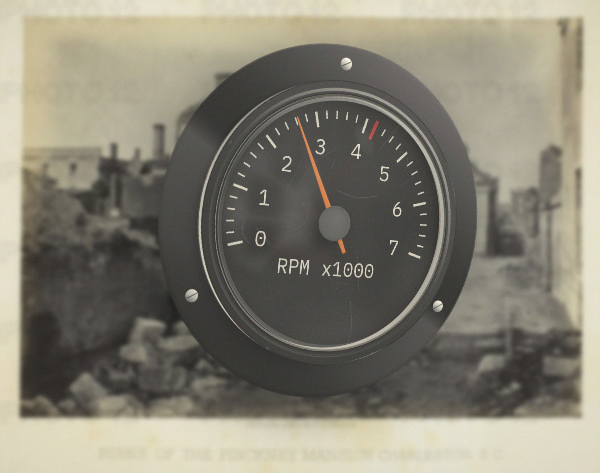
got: 2600 rpm
